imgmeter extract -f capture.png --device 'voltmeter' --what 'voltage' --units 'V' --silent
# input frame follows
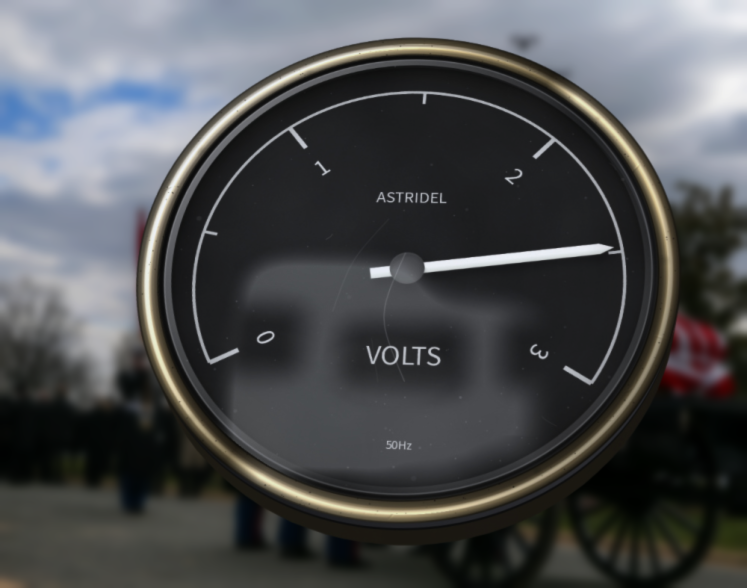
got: 2.5 V
